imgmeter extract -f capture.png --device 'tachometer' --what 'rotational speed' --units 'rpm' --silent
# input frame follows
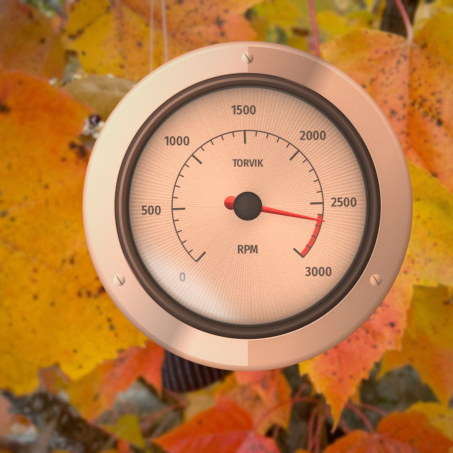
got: 2650 rpm
